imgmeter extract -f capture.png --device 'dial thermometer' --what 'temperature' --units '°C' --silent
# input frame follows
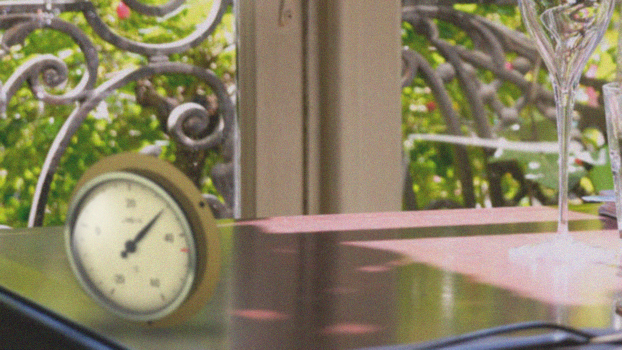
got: 32 °C
